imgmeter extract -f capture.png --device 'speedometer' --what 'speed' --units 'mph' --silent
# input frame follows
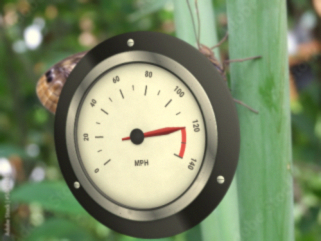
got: 120 mph
